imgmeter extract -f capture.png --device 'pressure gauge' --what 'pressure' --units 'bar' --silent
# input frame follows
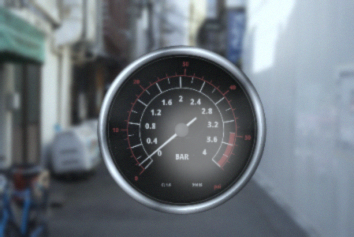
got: 0.1 bar
